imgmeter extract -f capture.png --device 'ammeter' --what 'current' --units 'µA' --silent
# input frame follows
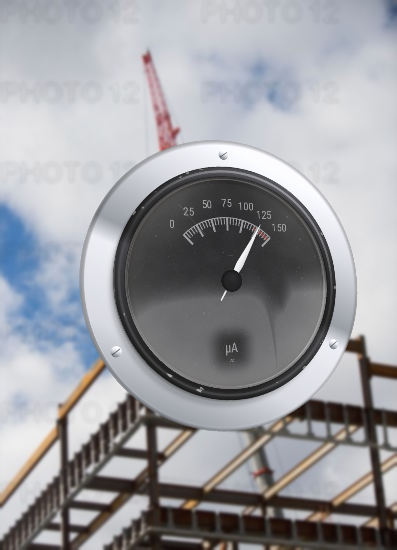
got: 125 µA
